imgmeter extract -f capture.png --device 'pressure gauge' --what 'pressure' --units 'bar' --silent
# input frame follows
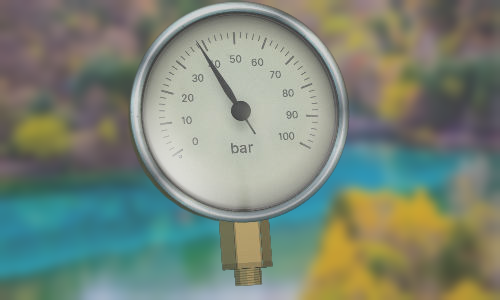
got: 38 bar
